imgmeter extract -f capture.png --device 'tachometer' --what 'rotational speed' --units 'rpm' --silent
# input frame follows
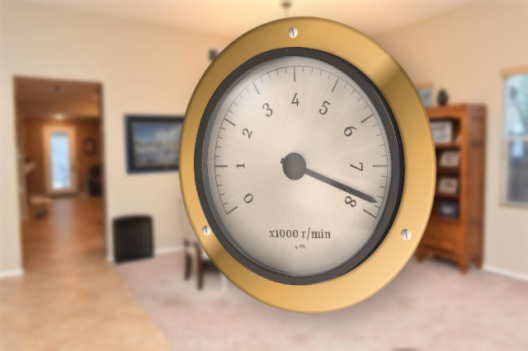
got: 7700 rpm
